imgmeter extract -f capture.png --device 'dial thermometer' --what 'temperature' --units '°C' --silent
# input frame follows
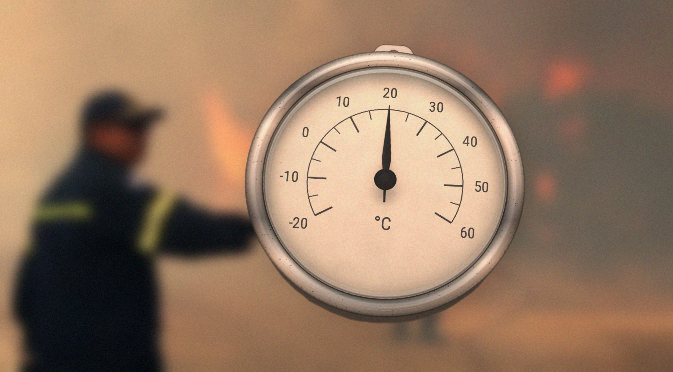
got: 20 °C
